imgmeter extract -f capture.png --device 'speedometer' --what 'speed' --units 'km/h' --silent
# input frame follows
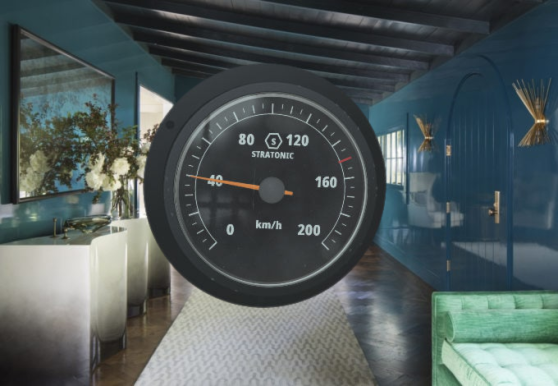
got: 40 km/h
